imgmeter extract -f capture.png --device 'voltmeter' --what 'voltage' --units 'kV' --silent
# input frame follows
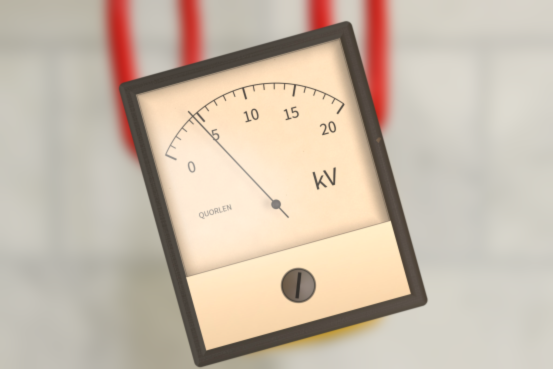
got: 4.5 kV
